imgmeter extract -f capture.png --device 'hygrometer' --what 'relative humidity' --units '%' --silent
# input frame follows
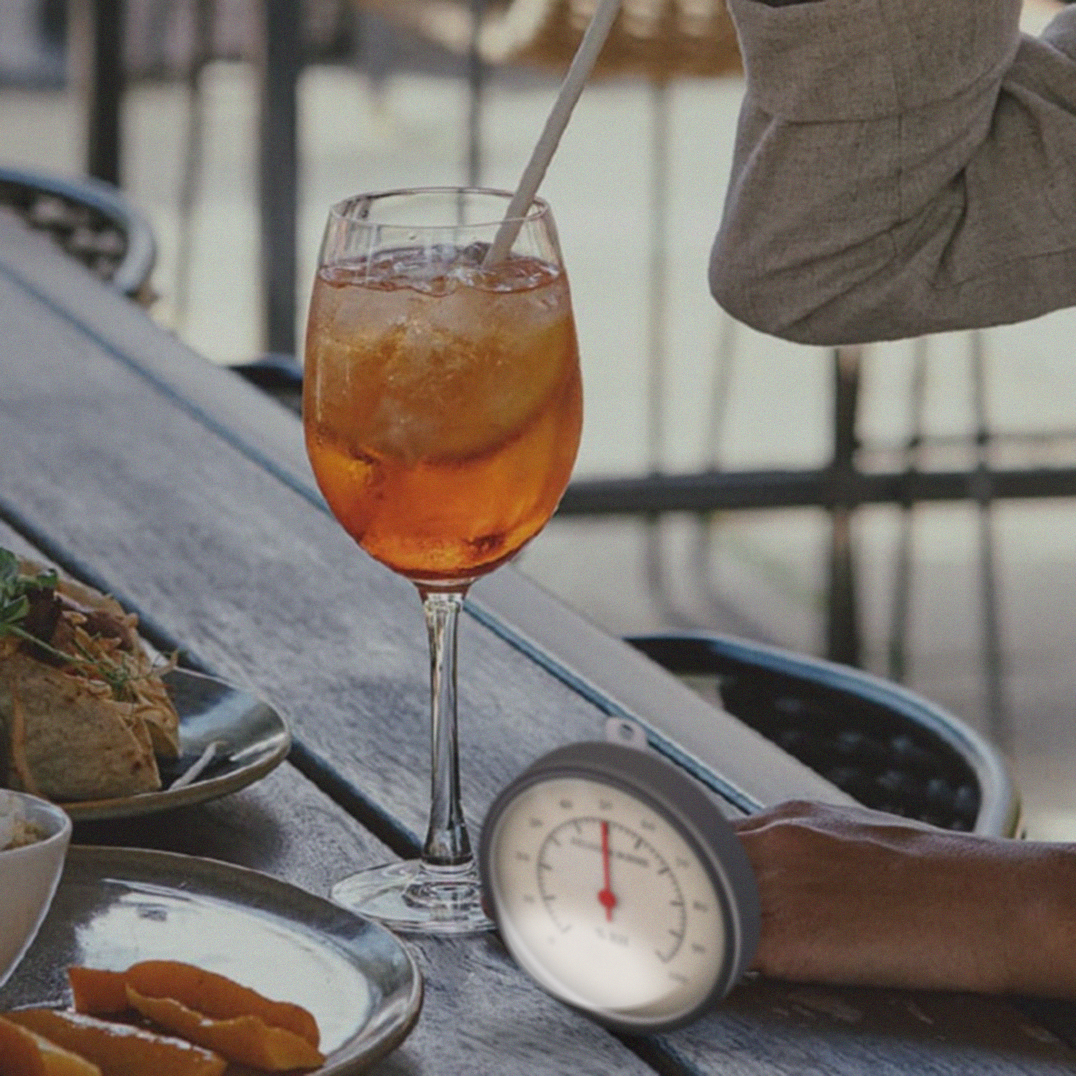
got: 50 %
